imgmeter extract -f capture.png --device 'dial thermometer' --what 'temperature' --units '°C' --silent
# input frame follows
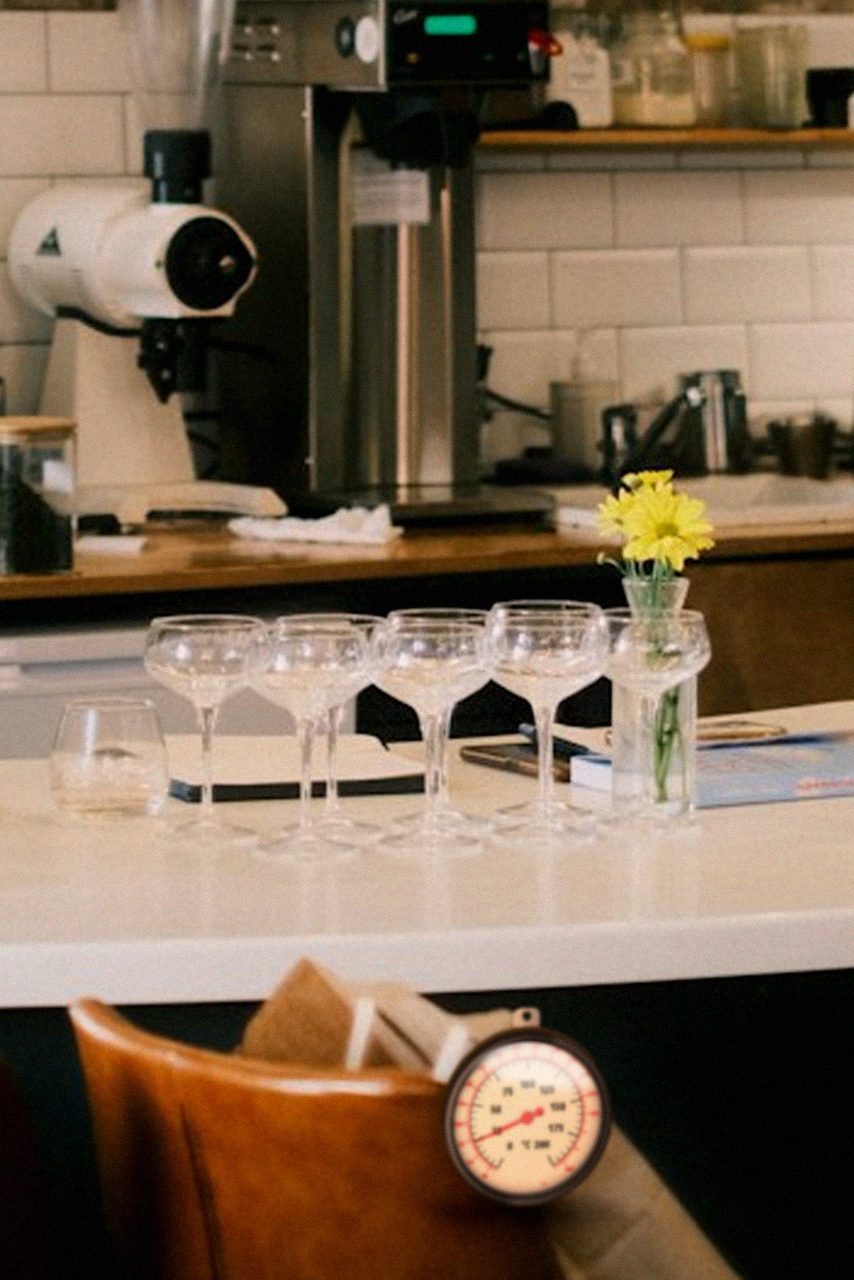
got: 25 °C
